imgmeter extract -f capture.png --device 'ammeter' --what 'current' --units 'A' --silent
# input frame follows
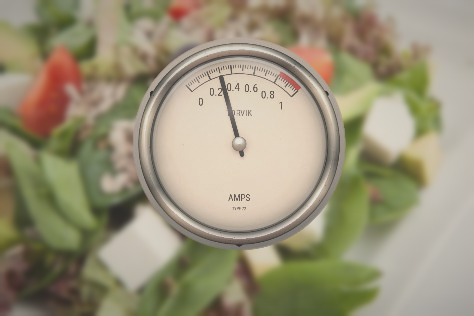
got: 0.3 A
